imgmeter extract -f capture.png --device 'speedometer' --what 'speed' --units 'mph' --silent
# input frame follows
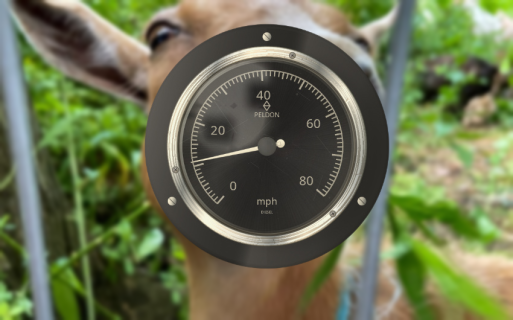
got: 11 mph
